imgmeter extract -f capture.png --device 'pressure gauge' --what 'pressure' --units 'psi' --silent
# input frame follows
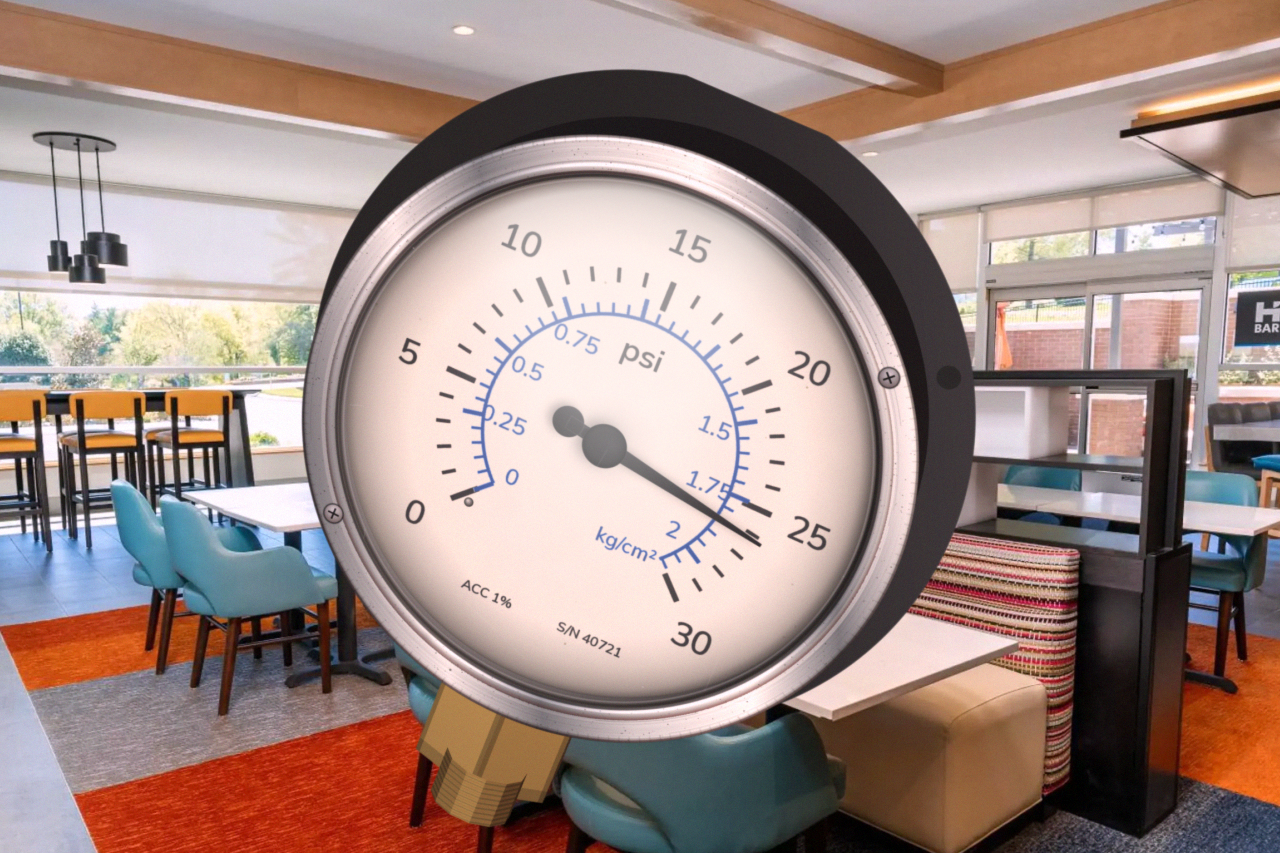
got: 26 psi
